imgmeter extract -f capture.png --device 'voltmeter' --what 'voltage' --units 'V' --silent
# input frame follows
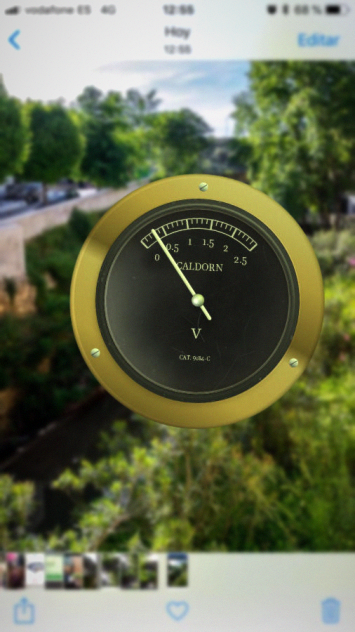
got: 0.3 V
